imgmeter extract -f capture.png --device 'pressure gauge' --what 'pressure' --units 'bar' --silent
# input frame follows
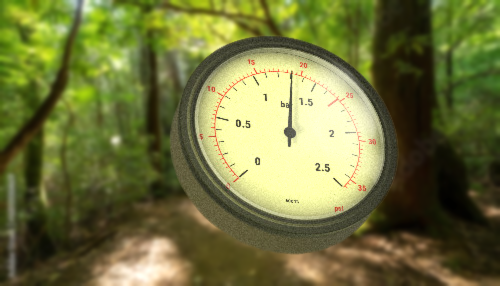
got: 1.3 bar
